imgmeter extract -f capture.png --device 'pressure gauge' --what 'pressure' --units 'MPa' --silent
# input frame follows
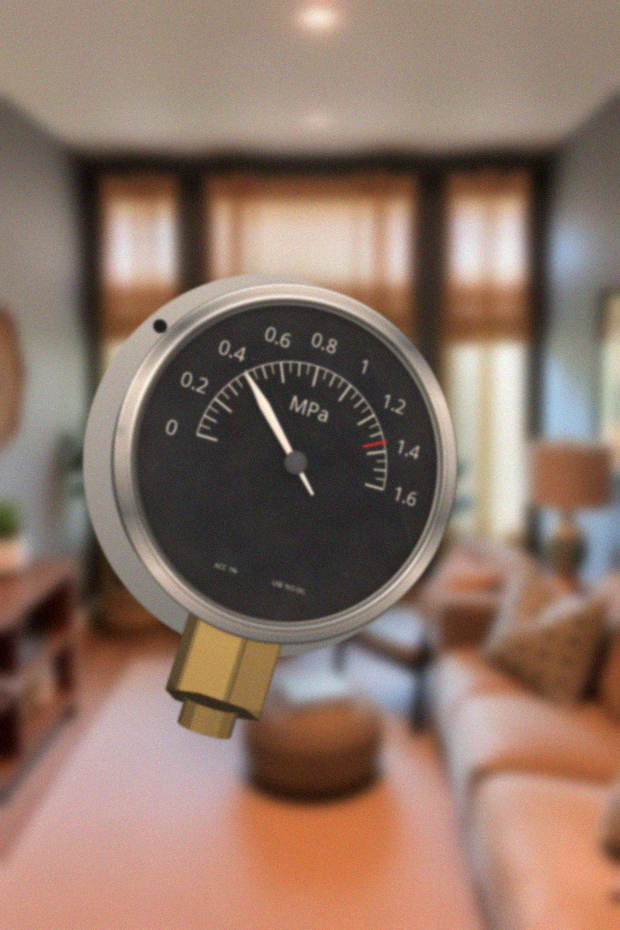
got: 0.4 MPa
